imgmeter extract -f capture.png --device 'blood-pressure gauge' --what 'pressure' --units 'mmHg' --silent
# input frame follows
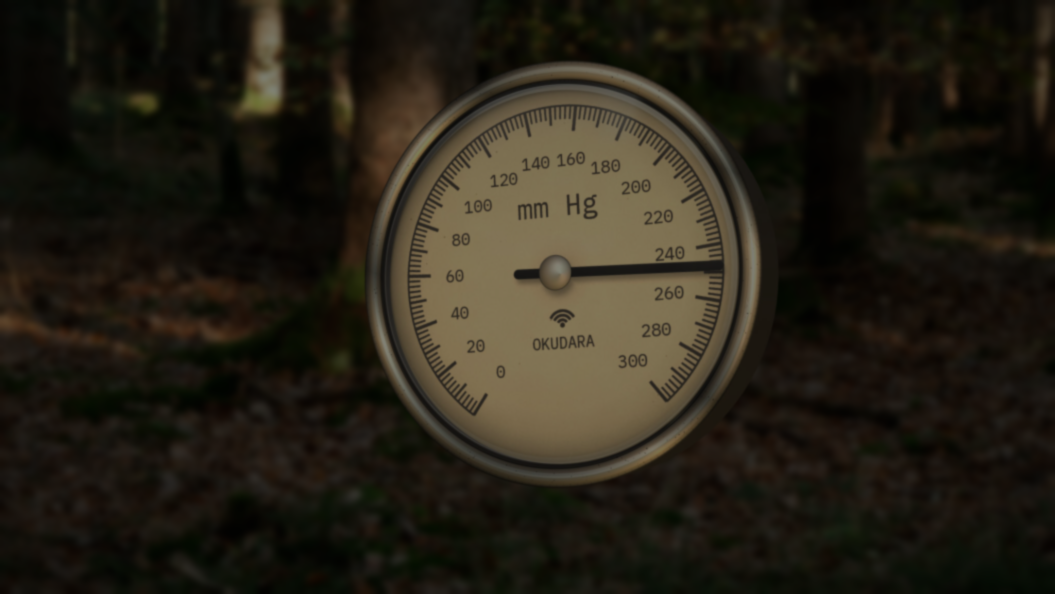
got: 248 mmHg
